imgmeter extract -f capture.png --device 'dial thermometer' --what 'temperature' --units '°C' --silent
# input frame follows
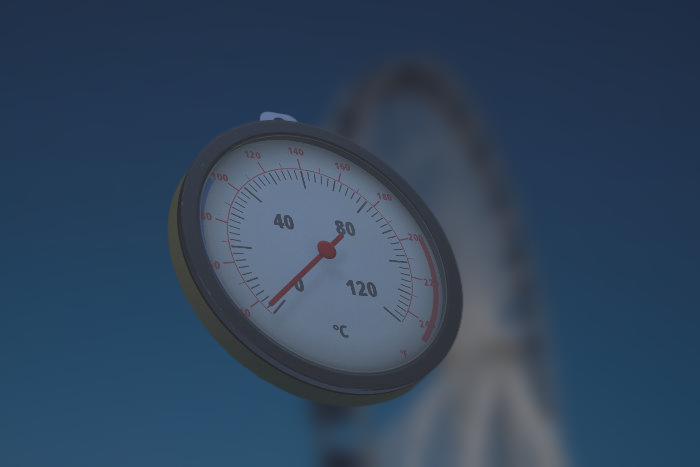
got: 2 °C
